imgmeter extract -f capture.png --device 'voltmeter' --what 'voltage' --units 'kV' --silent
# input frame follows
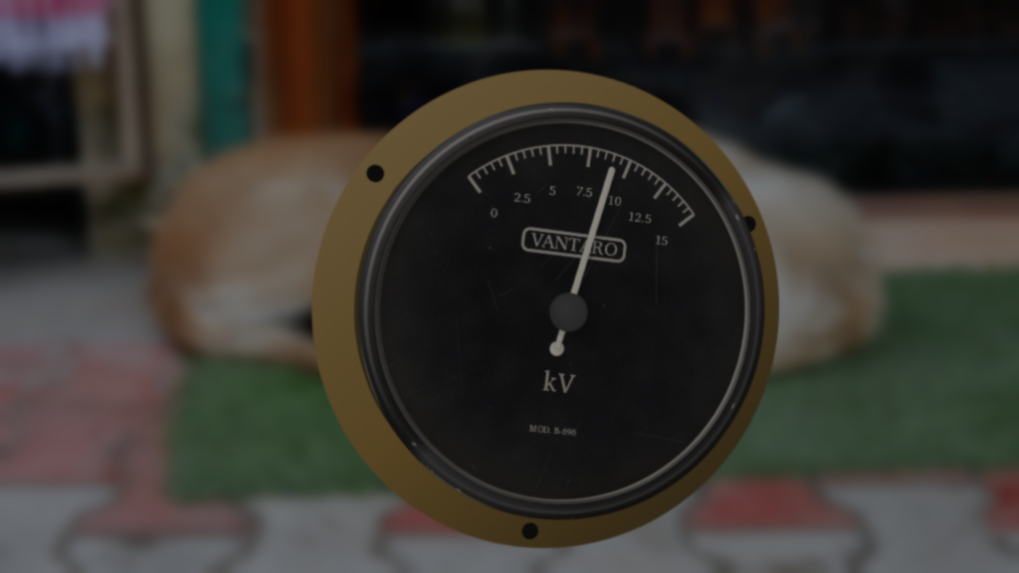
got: 9 kV
